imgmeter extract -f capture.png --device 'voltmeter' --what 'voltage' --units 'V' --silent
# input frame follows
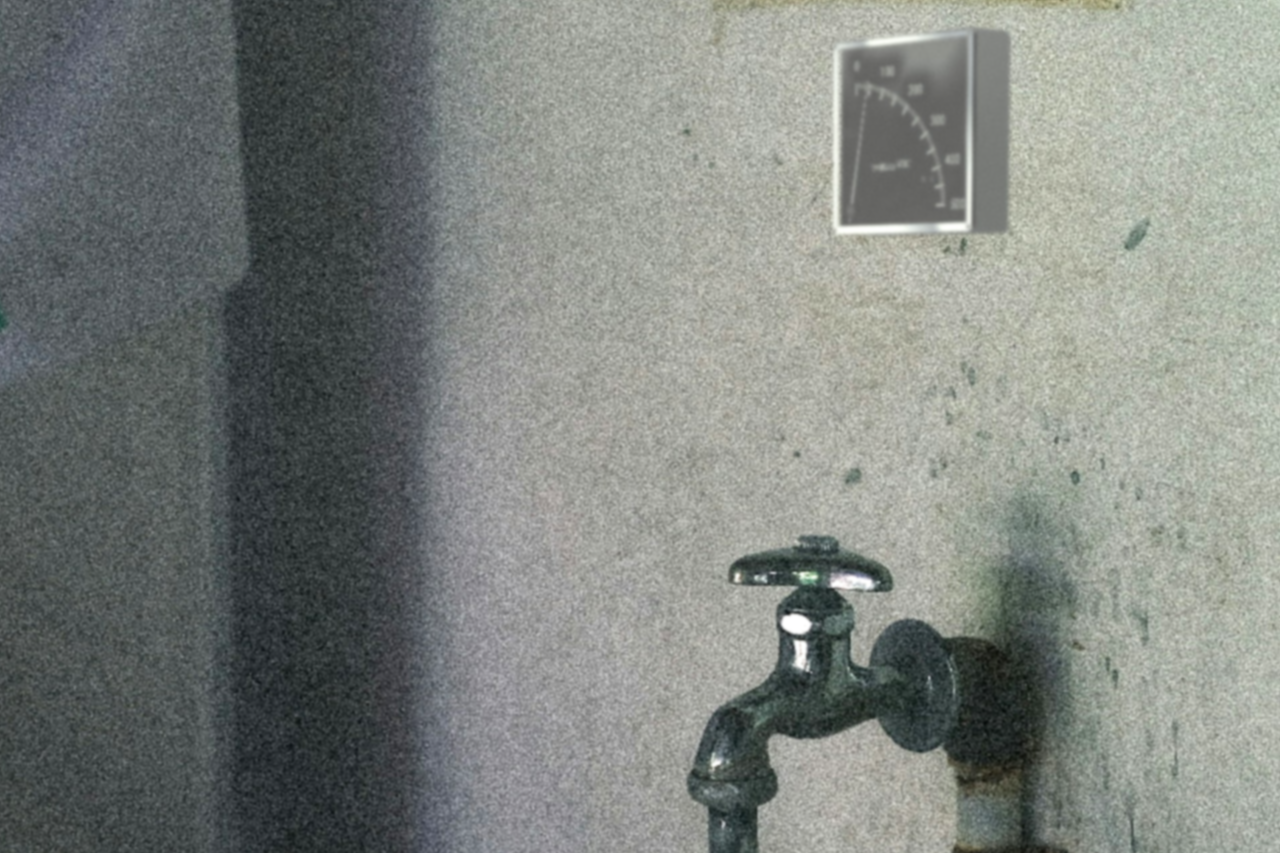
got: 50 V
